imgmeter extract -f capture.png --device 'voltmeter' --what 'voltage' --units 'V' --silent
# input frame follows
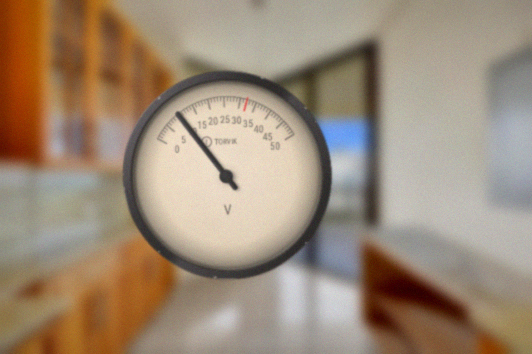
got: 10 V
